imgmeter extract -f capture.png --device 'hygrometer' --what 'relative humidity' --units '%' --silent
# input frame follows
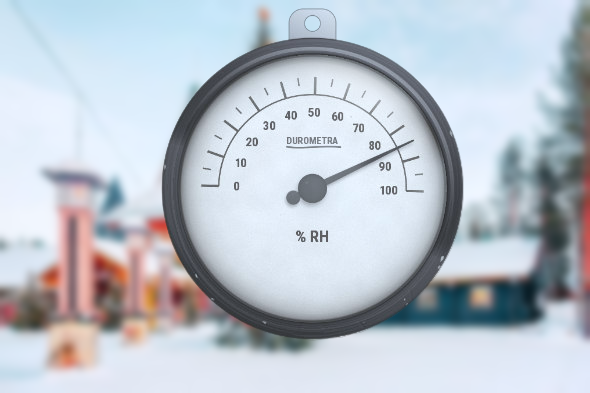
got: 85 %
